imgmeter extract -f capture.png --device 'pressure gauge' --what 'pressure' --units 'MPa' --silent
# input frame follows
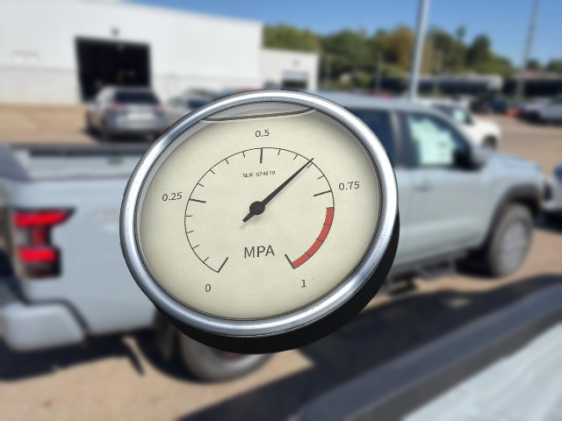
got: 0.65 MPa
